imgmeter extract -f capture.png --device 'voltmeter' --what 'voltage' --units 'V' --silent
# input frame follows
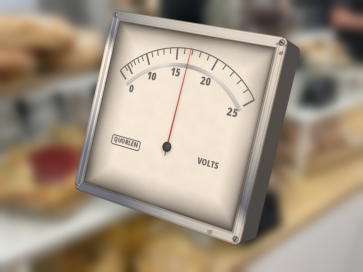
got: 17 V
